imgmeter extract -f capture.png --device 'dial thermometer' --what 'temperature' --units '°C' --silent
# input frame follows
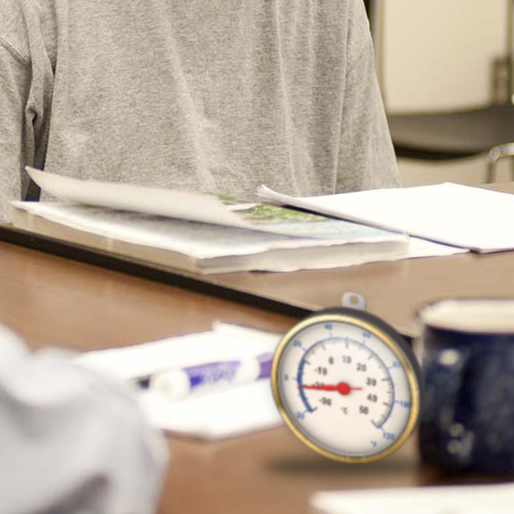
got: -20 °C
